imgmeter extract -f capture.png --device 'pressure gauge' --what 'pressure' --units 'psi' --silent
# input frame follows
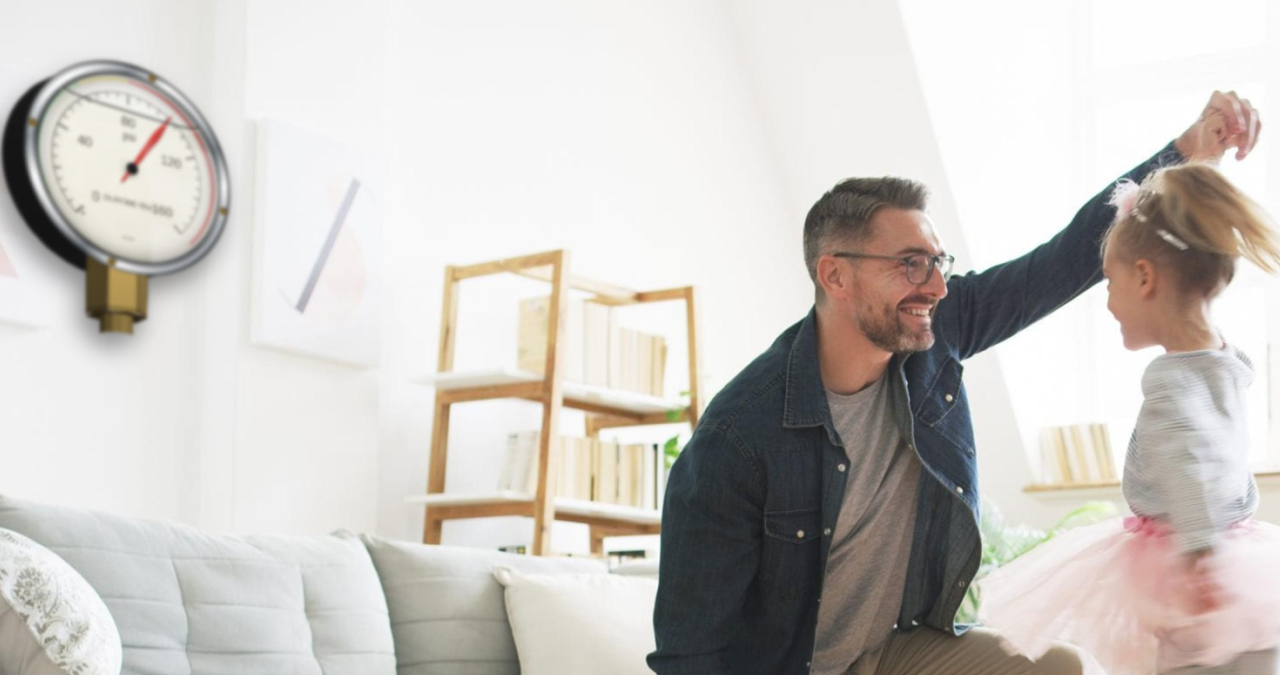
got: 100 psi
